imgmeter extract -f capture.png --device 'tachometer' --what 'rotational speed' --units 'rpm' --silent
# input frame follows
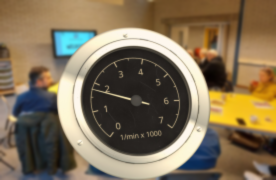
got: 1750 rpm
